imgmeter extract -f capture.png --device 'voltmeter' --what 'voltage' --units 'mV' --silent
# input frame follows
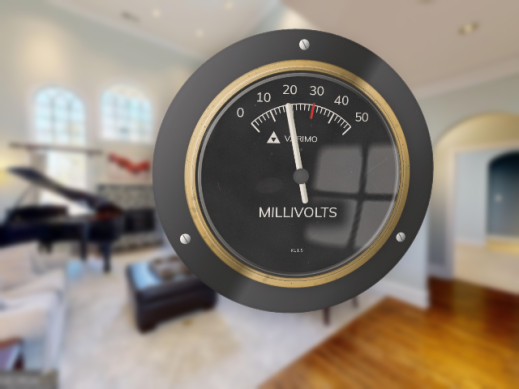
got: 18 mV
